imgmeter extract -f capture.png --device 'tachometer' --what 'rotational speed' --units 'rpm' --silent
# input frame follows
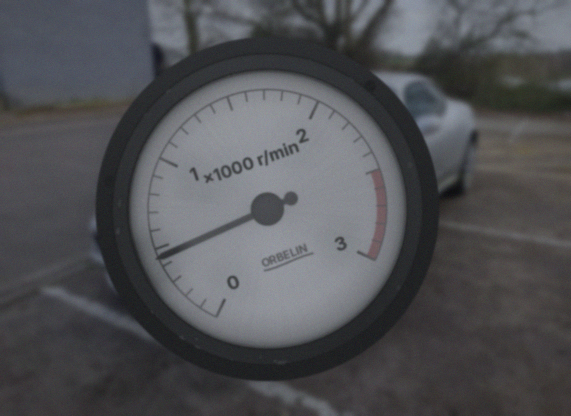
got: 450 rpm
